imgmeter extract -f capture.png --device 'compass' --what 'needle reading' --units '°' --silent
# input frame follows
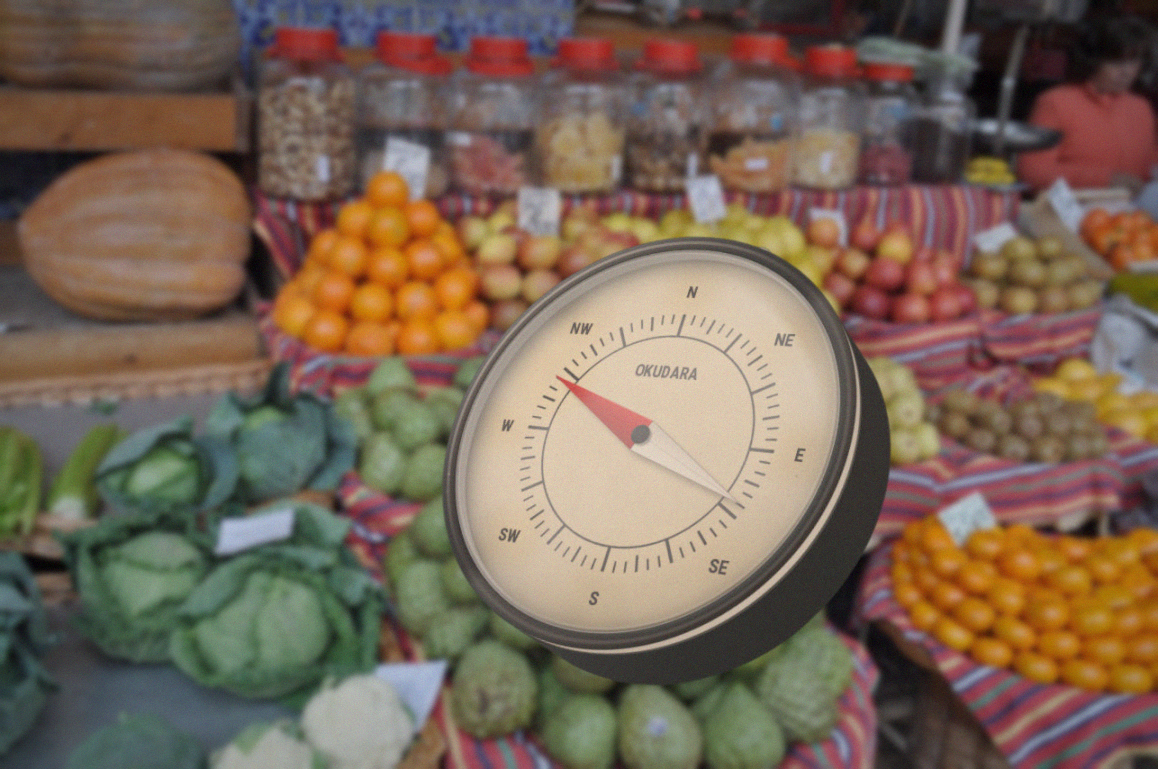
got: 295 °
